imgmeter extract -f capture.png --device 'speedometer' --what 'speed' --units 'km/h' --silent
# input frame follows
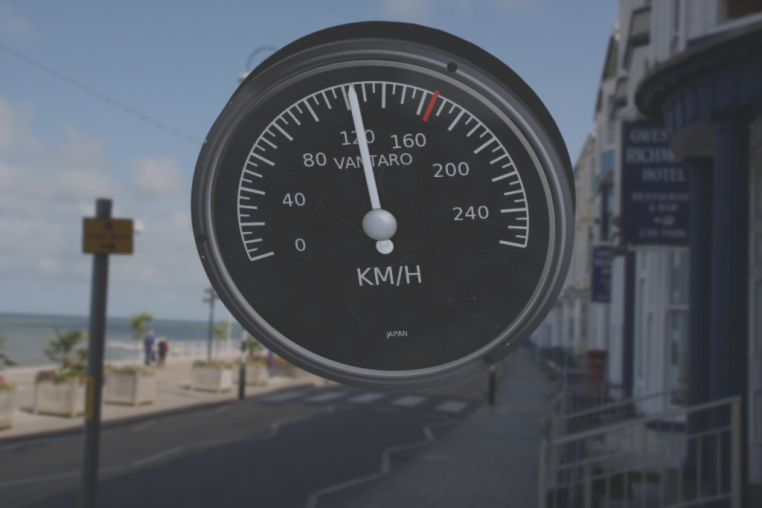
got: 125 km/h
